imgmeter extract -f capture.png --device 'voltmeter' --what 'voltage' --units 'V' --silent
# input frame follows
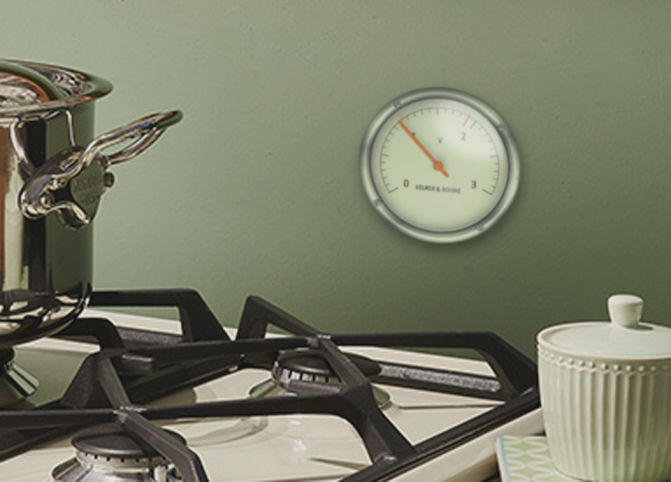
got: 1 V
